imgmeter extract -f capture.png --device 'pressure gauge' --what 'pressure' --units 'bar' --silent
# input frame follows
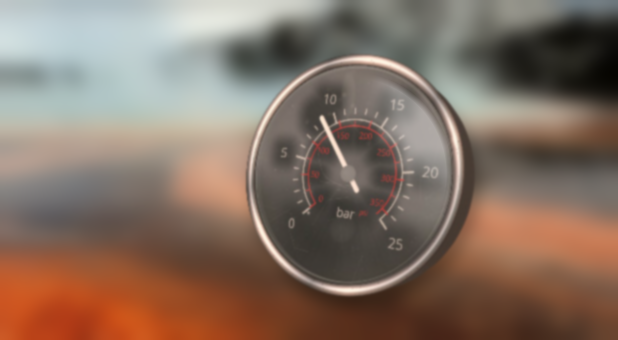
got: 9 bar
